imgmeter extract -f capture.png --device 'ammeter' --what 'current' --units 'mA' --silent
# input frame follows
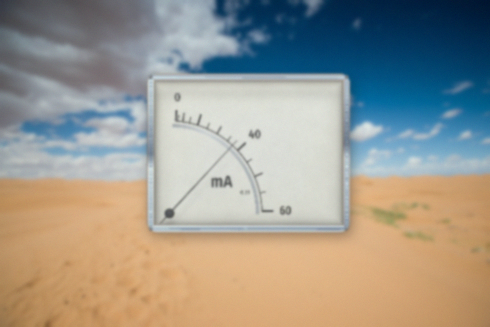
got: 37.5 mA
